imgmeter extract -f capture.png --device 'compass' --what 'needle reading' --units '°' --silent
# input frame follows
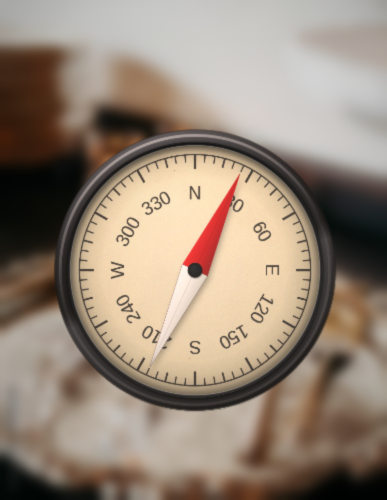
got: 25 °
